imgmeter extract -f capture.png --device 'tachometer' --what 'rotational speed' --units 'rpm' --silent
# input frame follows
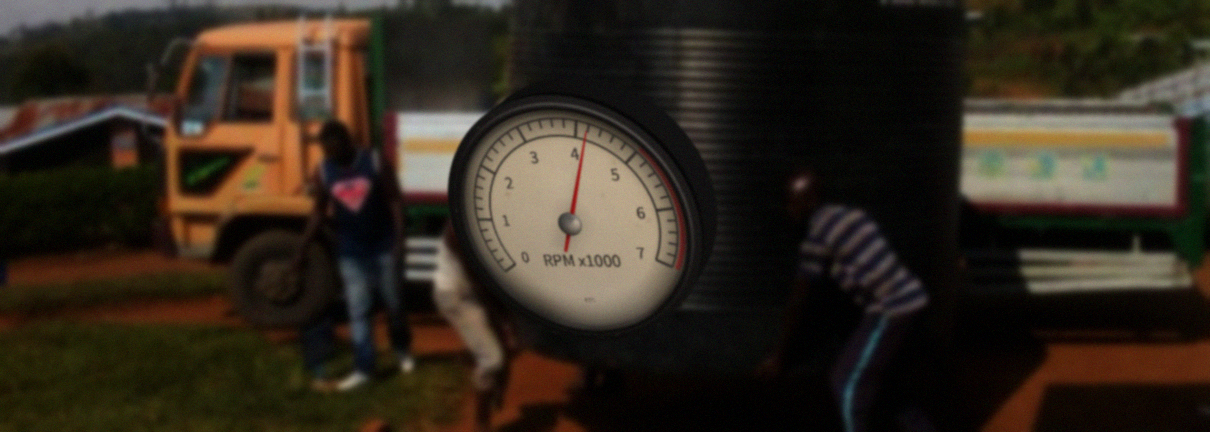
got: 4200 rpm
